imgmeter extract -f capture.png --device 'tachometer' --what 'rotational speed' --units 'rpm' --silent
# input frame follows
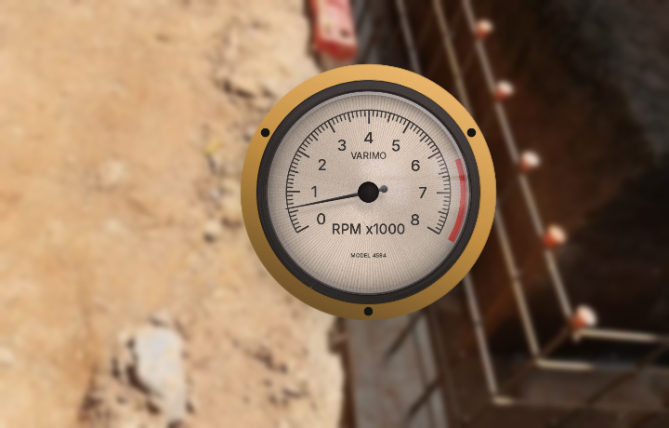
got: 600 rpm
